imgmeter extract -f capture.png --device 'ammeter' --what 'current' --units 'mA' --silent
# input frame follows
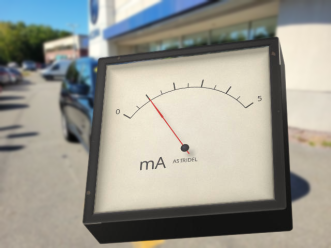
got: 1 mA
